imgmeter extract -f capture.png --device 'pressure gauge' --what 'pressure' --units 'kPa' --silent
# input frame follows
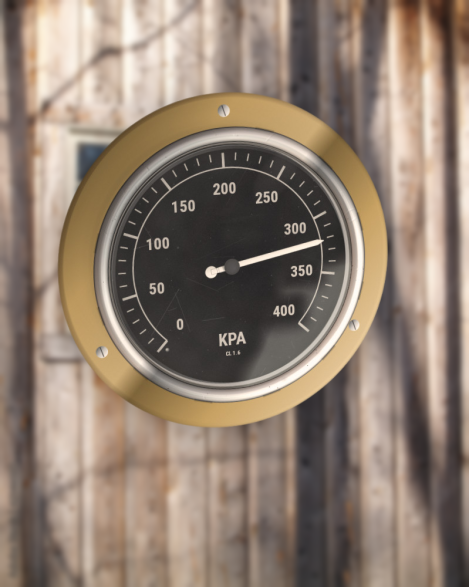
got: 320 kPa
